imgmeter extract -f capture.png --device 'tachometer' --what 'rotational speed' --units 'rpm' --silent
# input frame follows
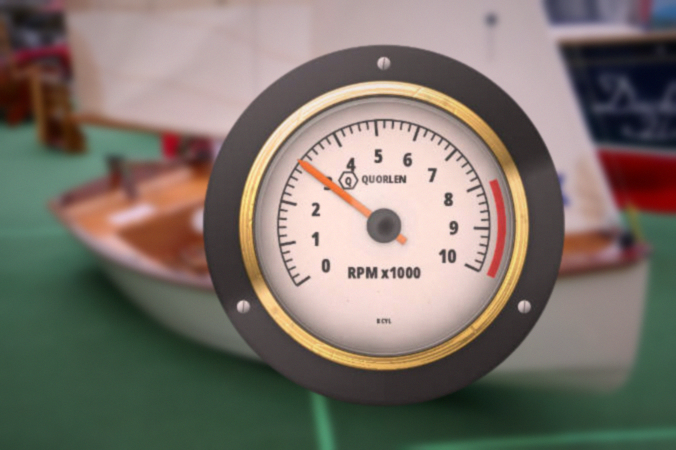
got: 3000 rpm
